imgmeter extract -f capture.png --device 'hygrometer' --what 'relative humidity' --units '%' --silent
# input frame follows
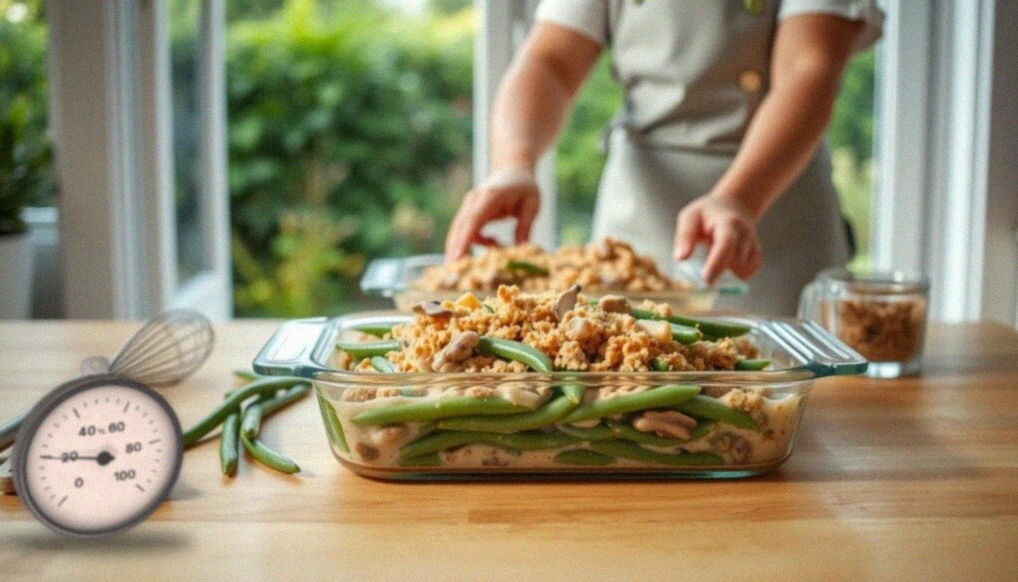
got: 20 %
